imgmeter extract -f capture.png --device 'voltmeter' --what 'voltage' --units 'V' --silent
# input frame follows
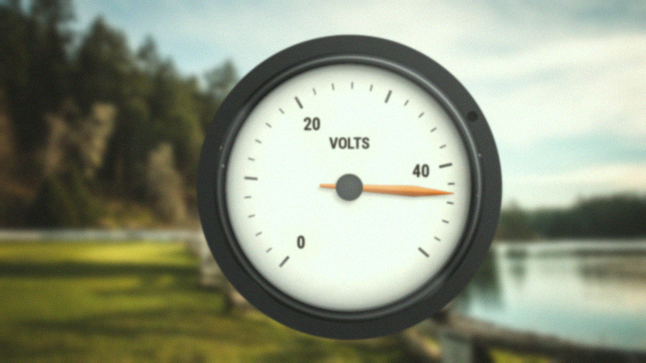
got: 43 V
